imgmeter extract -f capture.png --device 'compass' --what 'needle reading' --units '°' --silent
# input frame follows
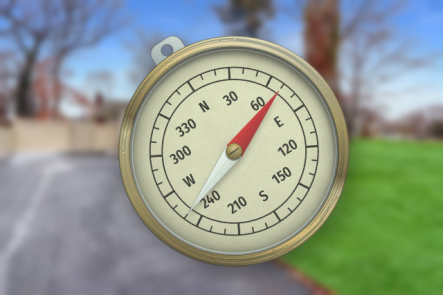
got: 70 °
